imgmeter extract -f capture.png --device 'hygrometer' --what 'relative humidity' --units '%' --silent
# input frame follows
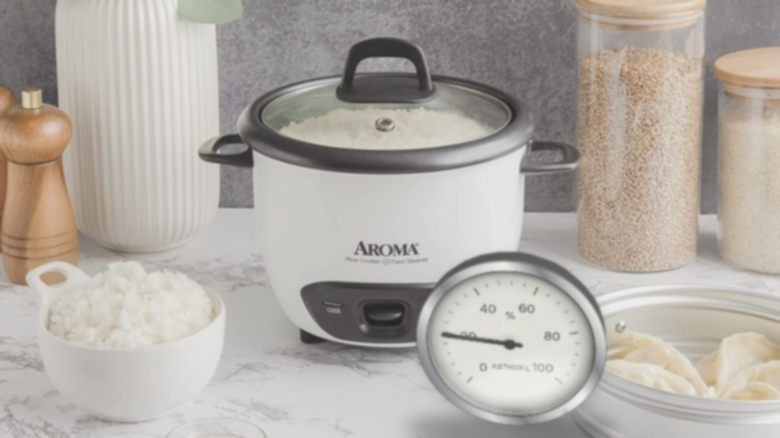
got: 20 %
